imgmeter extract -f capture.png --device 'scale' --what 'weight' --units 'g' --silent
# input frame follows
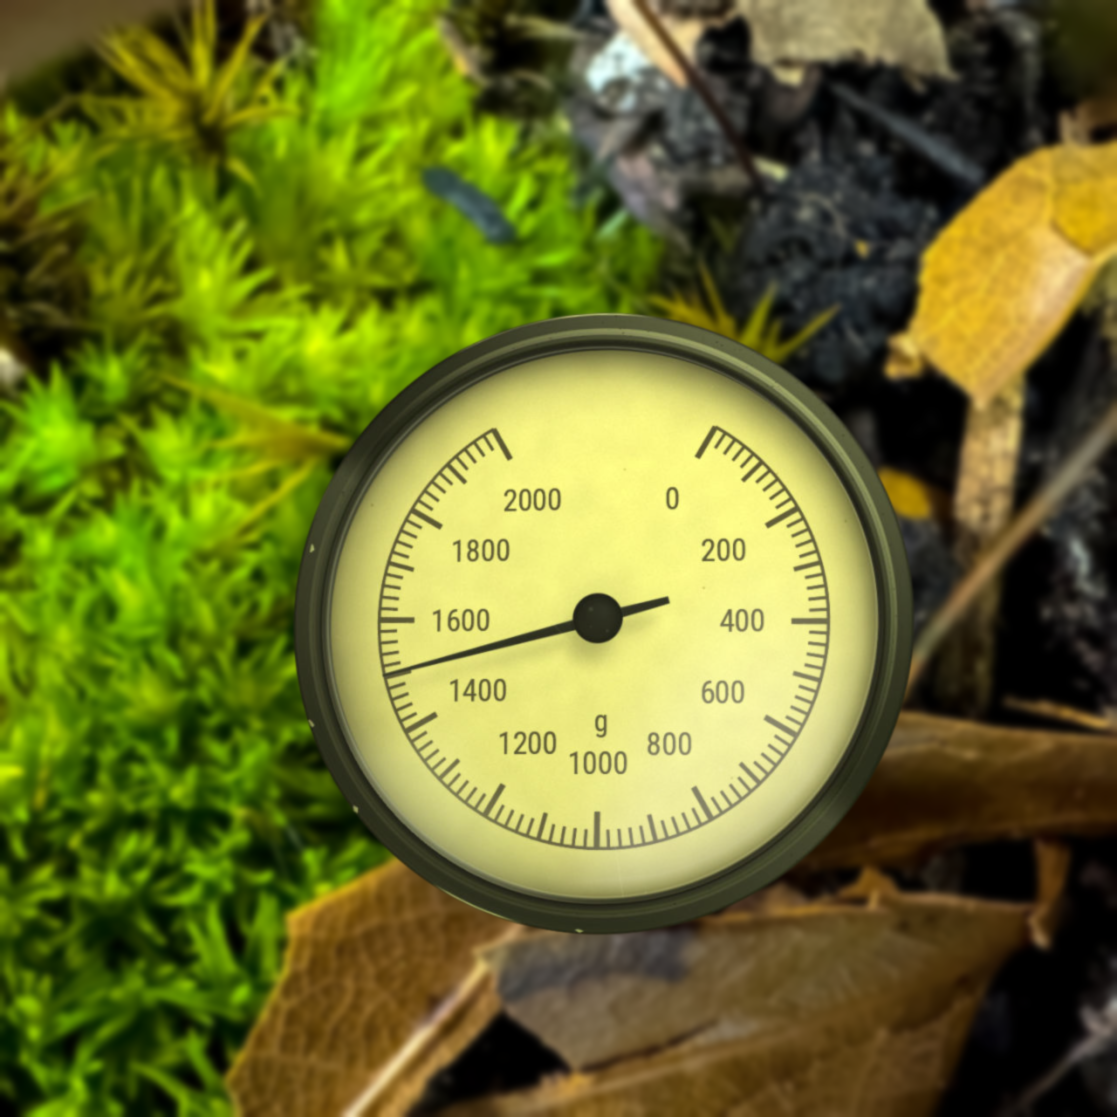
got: 1500 g
